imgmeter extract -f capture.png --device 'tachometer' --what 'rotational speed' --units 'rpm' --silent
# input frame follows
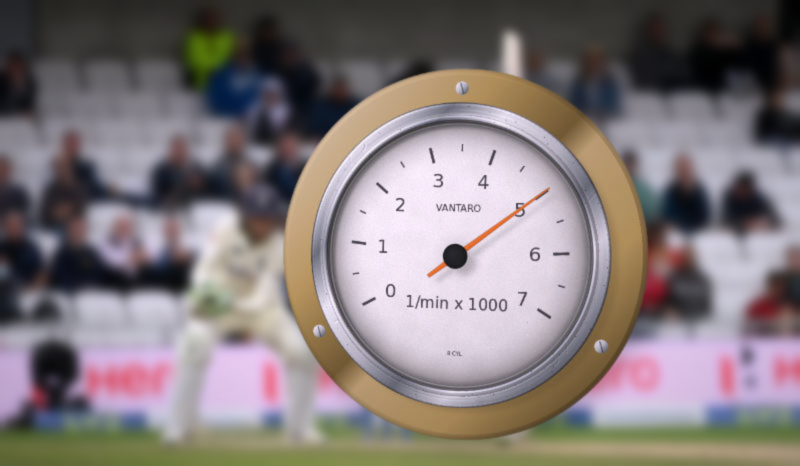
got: 5000 rpm
